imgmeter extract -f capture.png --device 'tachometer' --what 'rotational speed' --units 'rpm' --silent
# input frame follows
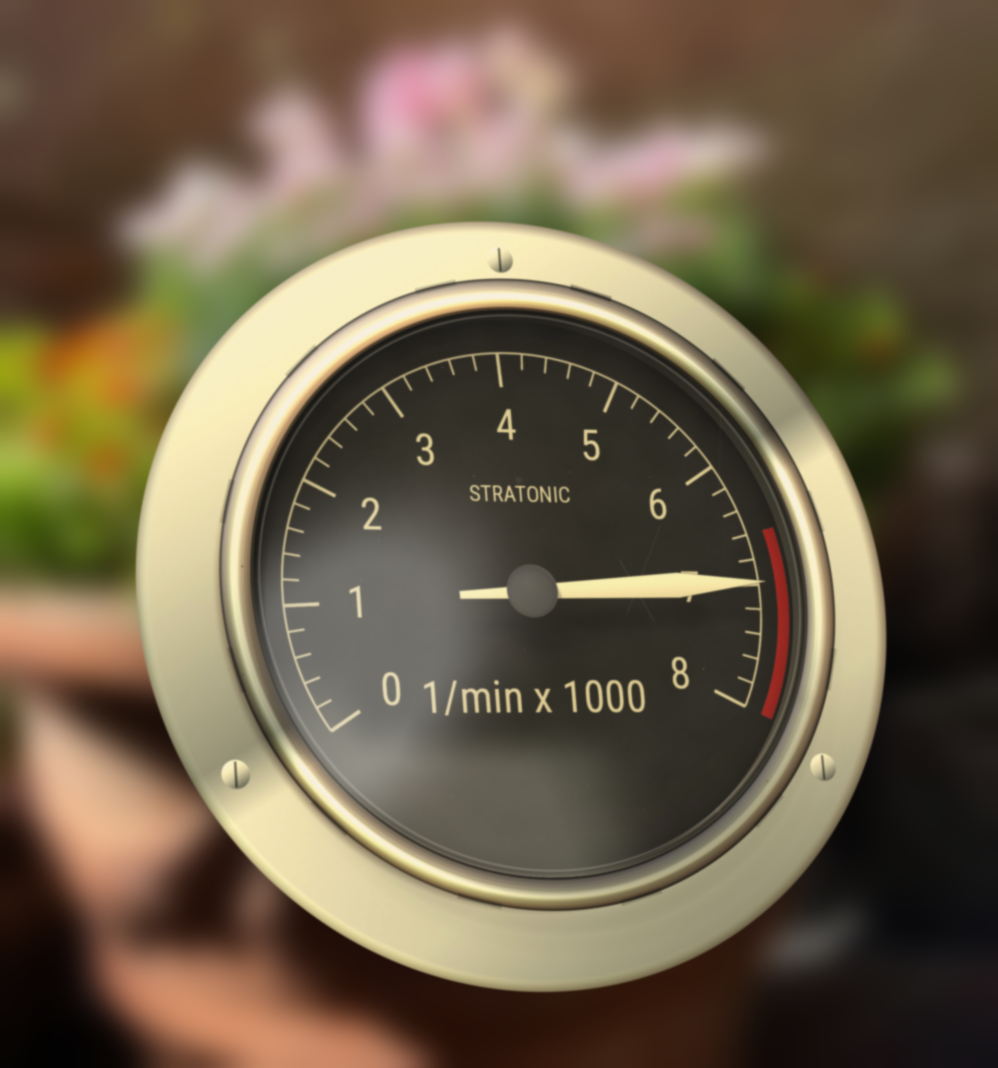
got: 7000 rpm
